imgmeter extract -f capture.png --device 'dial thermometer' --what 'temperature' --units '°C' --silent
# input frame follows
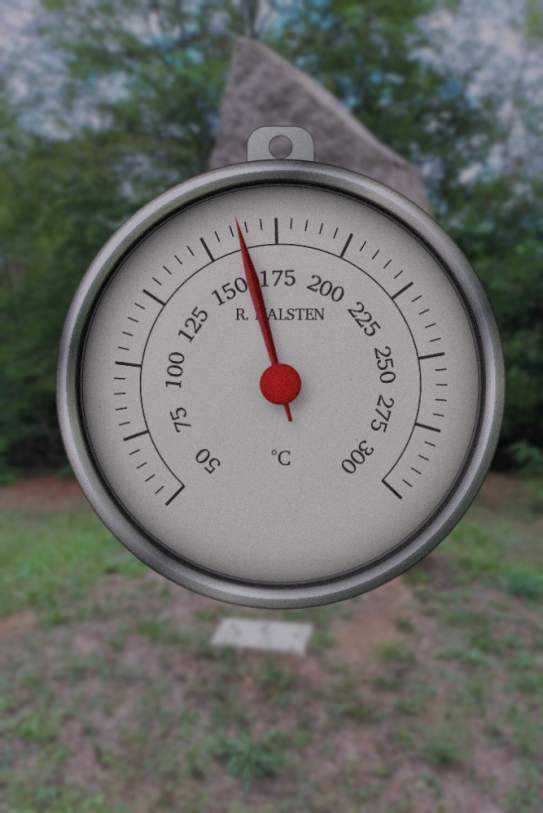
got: 162.5 °C
